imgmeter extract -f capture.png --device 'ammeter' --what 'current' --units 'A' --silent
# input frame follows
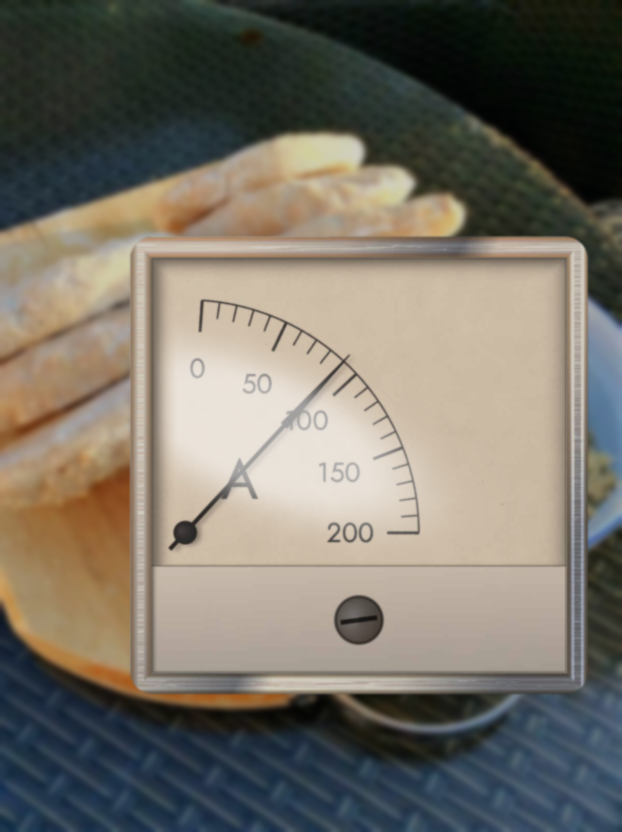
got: 90 A
